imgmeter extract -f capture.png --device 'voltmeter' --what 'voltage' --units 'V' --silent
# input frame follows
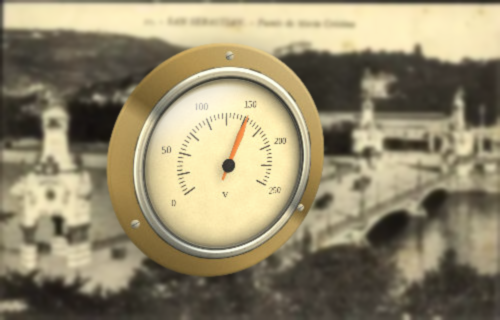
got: 150 V
